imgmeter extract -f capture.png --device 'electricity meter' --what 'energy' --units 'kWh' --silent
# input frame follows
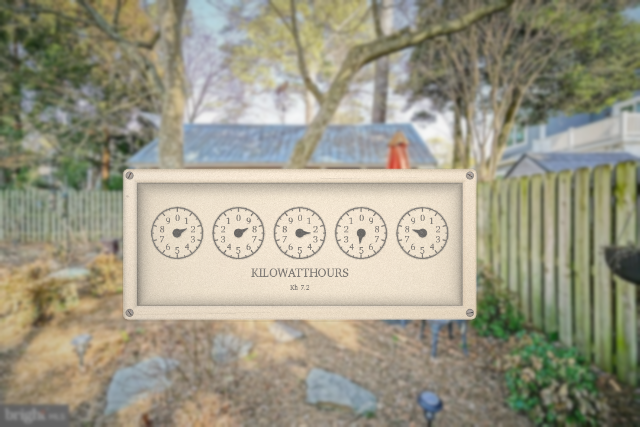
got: 18248 kWh
